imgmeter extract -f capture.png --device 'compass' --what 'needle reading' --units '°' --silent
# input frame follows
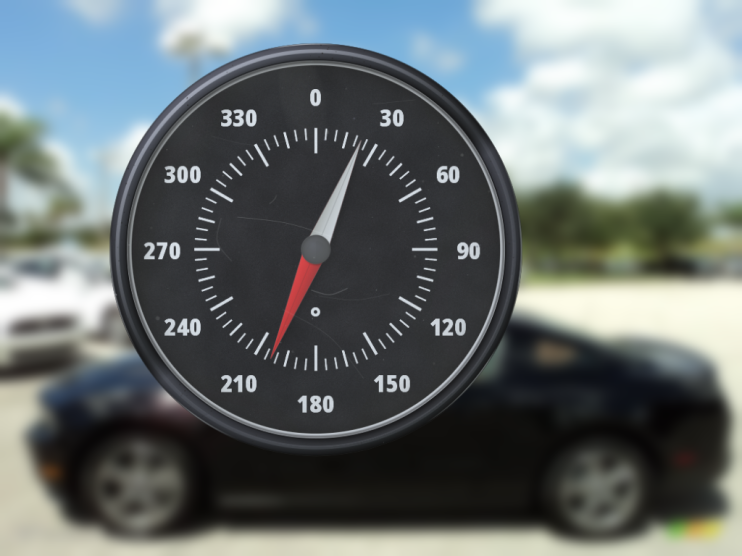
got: 202.5 °
